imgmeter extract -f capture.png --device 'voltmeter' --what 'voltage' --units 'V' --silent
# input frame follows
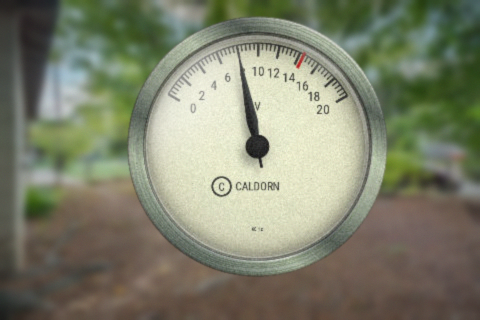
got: 8 V
